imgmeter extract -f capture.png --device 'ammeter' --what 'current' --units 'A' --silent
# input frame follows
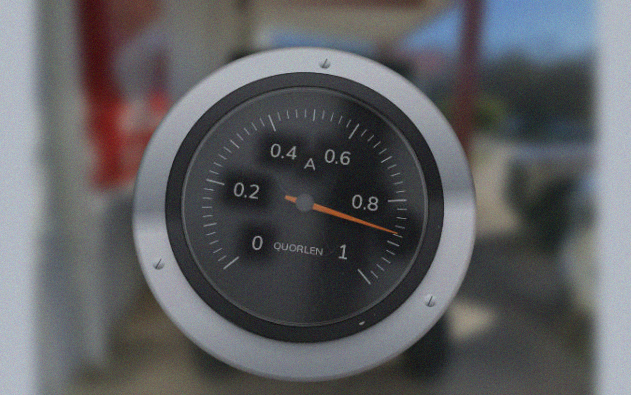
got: 0.88 A
